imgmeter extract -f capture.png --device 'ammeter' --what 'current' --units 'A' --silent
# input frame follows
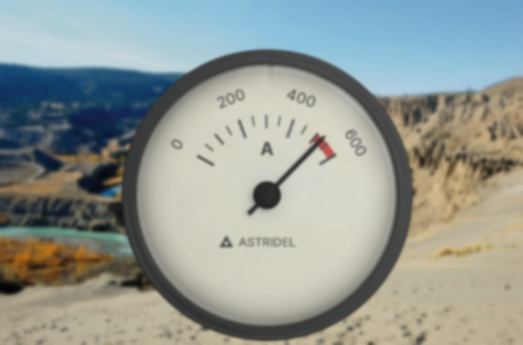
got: 525 A
